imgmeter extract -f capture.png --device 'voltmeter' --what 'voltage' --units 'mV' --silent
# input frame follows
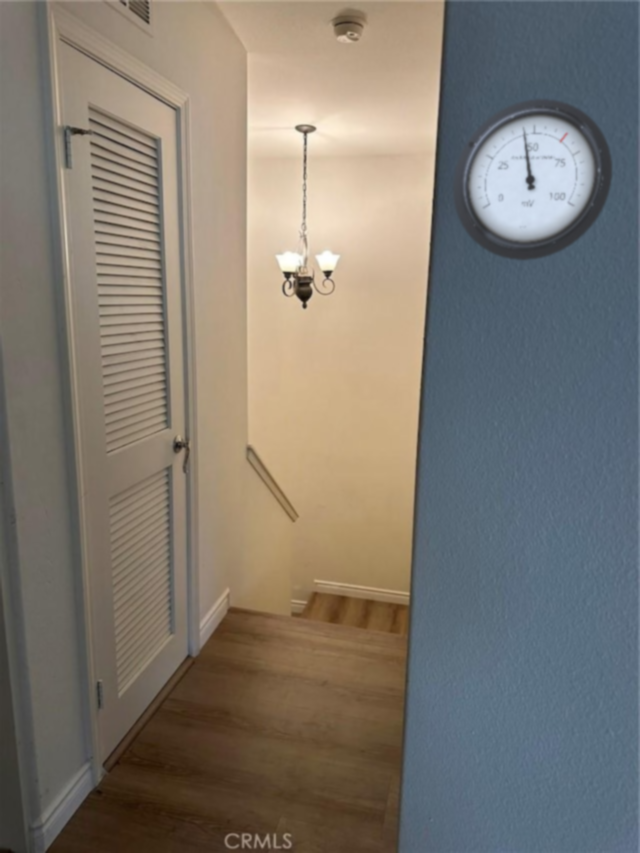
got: 45 mV
